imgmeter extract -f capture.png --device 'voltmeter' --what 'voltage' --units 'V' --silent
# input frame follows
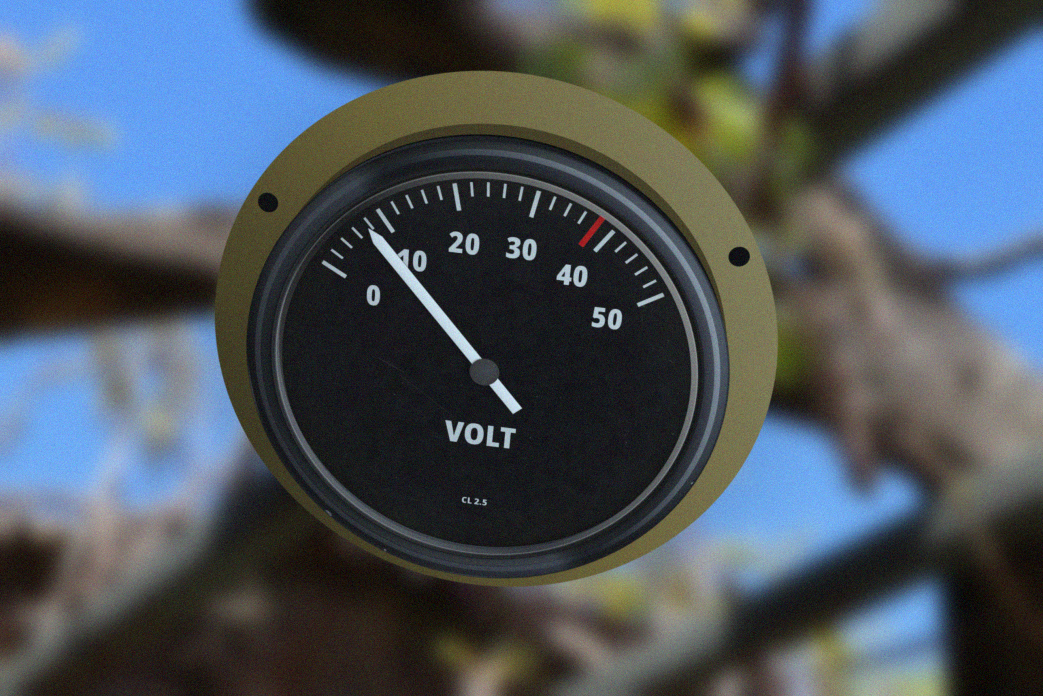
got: 8 V
